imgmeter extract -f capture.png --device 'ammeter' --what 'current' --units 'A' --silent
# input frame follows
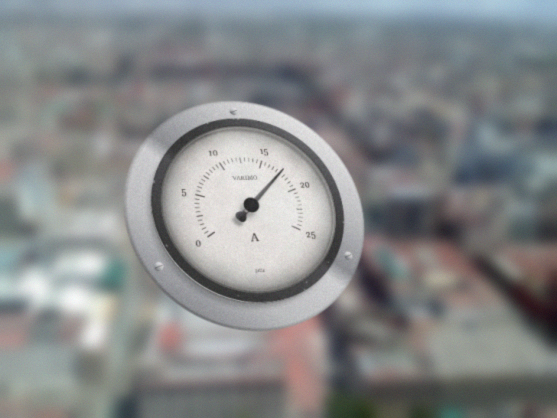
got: 17.5 A
